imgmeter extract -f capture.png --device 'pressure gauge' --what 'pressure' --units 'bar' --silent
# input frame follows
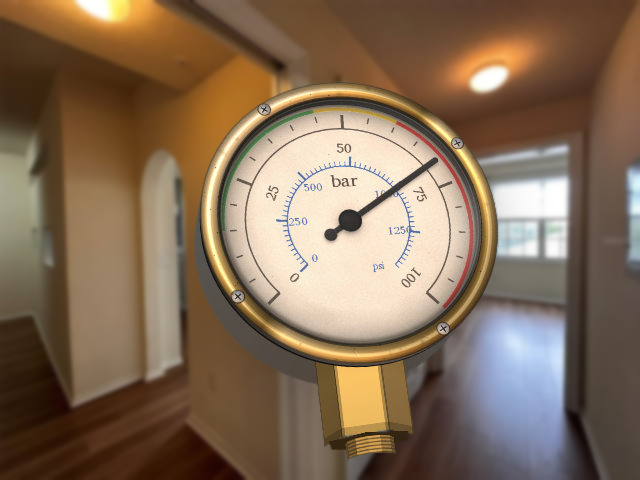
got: 70 bar
